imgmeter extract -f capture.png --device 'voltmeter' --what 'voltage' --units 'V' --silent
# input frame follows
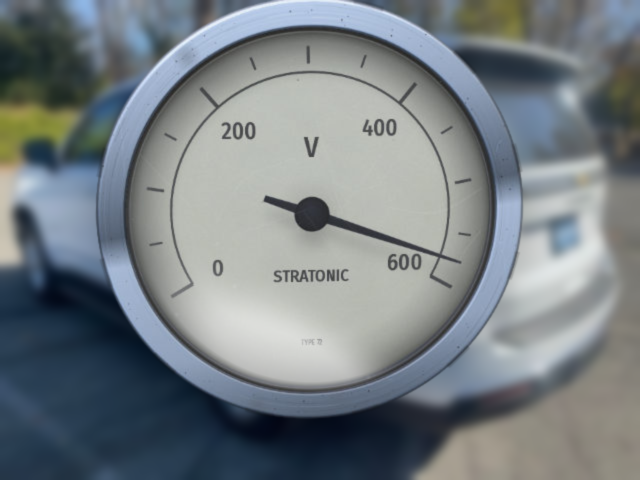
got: 575 V
